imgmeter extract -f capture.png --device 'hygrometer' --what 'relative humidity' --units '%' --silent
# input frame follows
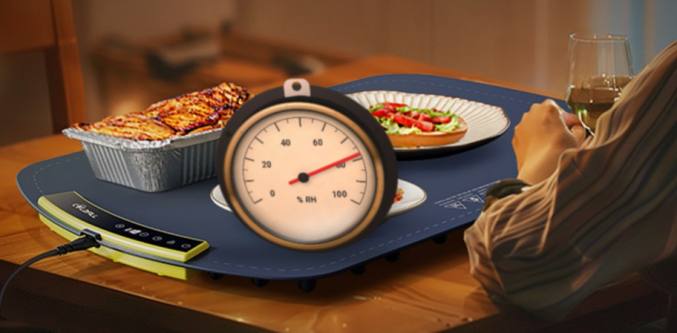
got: 77.5 %
